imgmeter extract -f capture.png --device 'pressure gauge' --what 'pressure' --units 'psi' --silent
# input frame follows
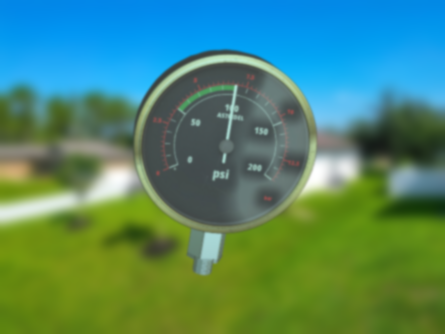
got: 100 psi
